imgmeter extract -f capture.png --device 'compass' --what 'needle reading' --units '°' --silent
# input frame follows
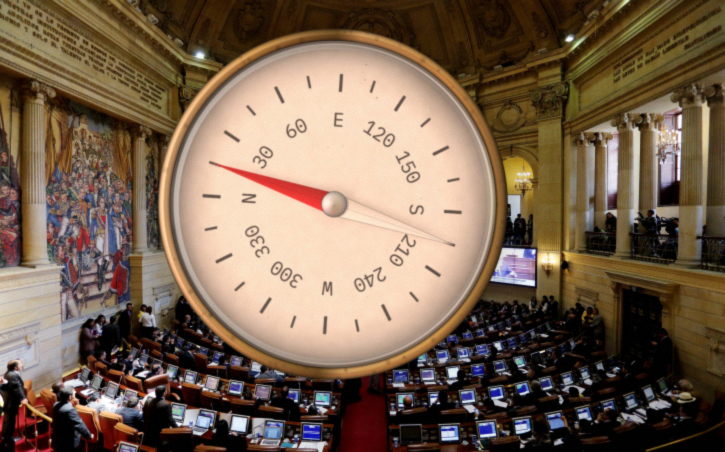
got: 15 °
